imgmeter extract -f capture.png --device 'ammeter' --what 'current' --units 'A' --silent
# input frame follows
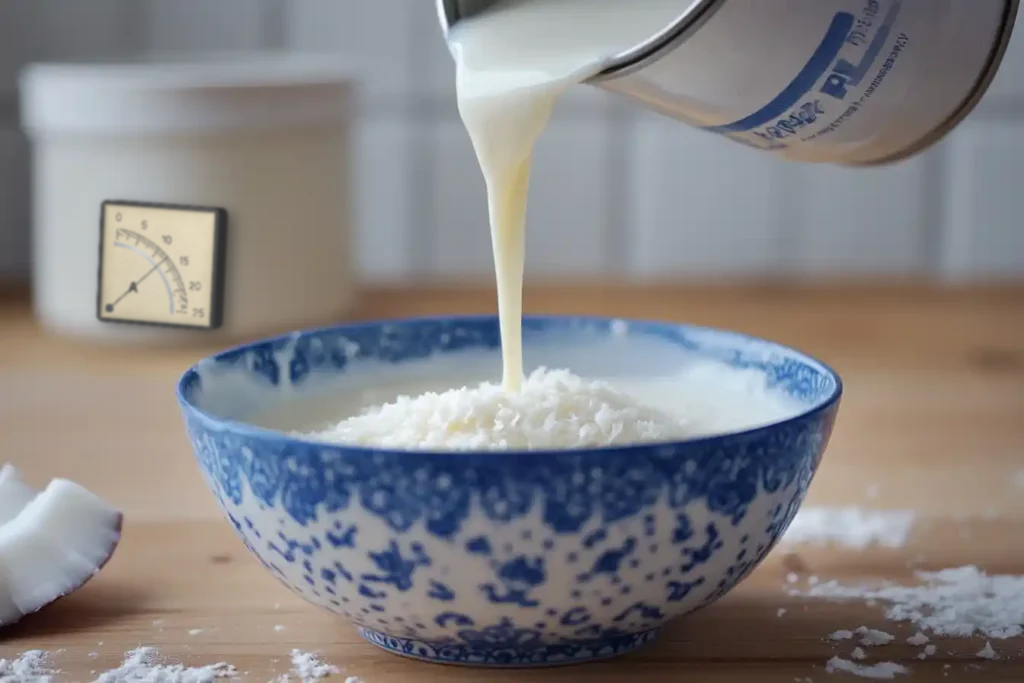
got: 12.5 A
